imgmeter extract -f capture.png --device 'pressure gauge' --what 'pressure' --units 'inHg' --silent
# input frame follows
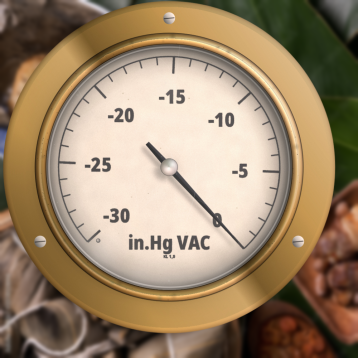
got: 0 inHg
